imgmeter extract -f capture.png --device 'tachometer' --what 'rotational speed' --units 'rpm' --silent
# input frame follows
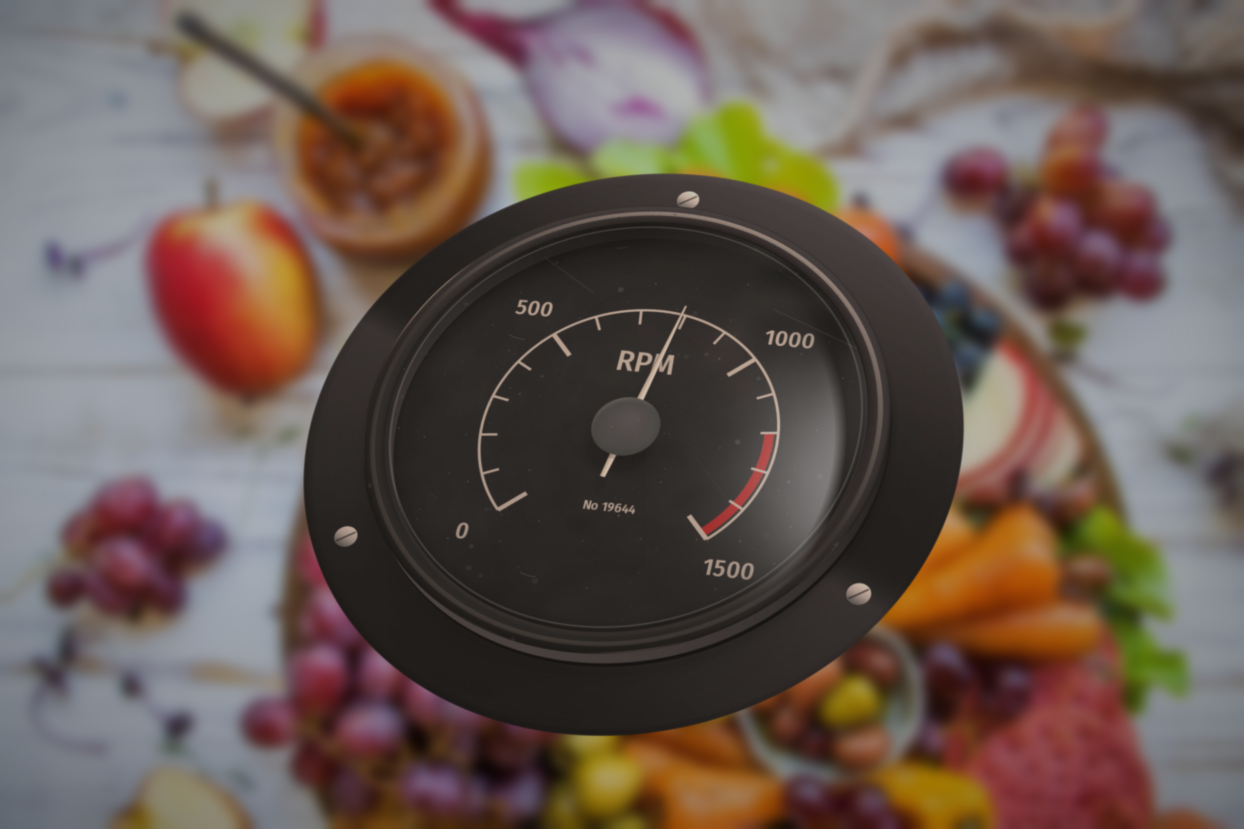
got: 800 rpm
